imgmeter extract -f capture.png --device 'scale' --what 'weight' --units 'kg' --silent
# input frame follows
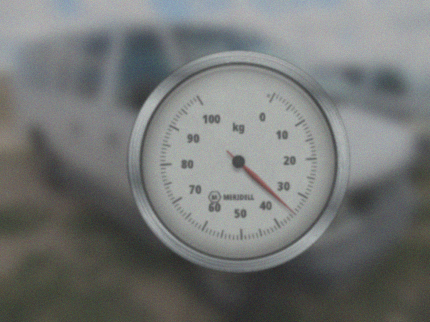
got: 35 kg
